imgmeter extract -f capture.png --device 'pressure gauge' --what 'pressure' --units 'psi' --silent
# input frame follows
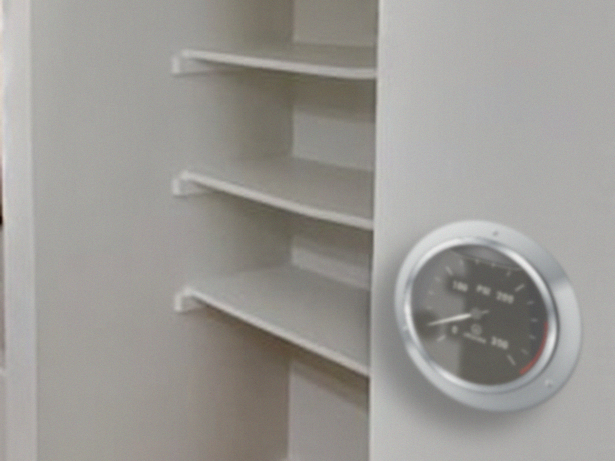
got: 20 psi
